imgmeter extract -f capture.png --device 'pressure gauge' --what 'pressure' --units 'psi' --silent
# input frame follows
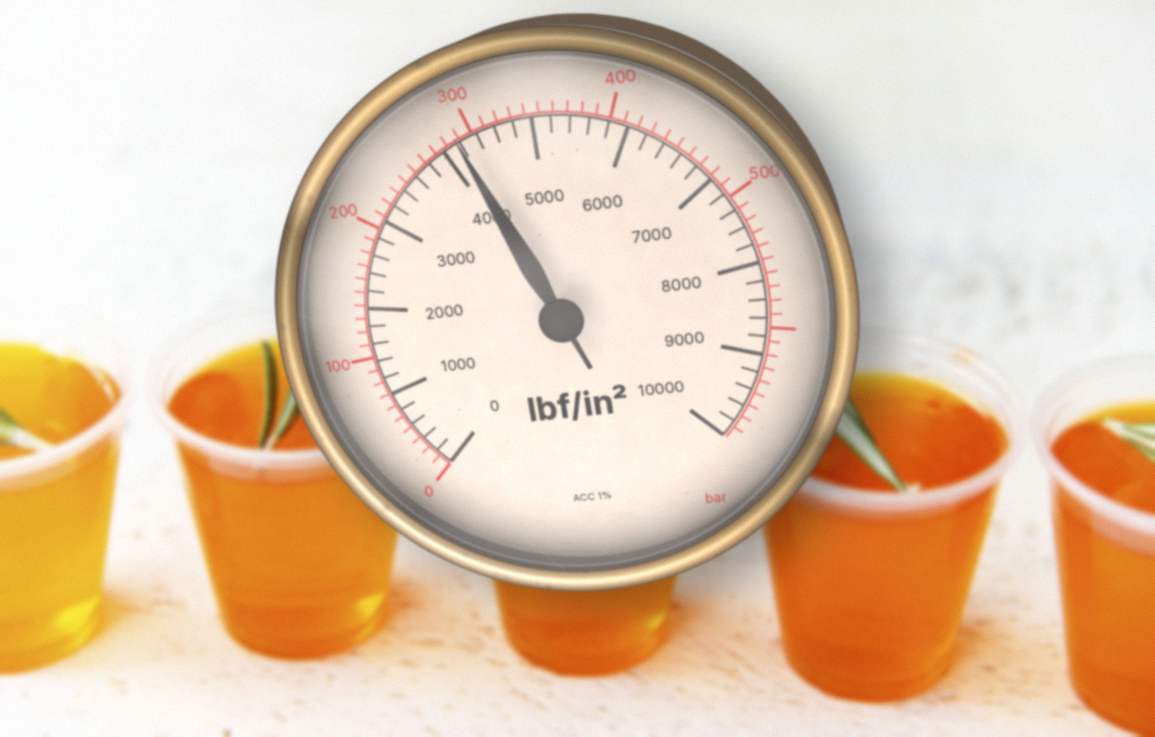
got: 4200 psi
